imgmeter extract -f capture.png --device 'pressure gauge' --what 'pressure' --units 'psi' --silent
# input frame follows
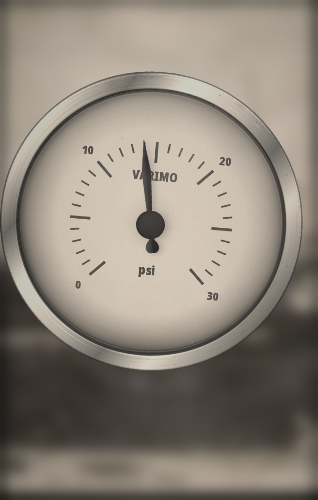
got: 14 psi
